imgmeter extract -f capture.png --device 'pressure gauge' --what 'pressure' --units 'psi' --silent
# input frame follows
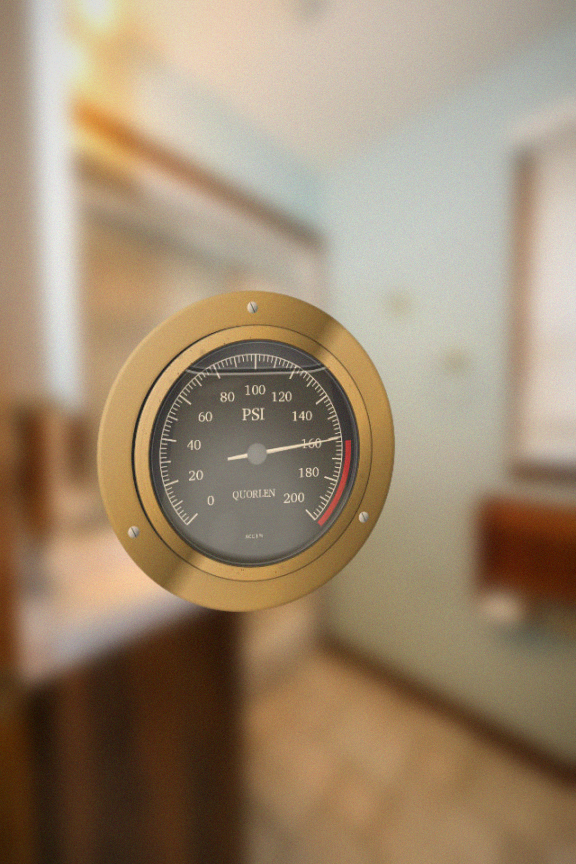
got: 160 psi
